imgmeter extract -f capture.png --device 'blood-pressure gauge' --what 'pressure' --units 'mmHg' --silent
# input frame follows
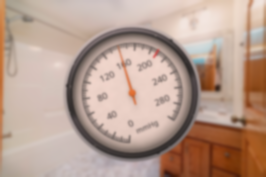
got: 160 mmHg
